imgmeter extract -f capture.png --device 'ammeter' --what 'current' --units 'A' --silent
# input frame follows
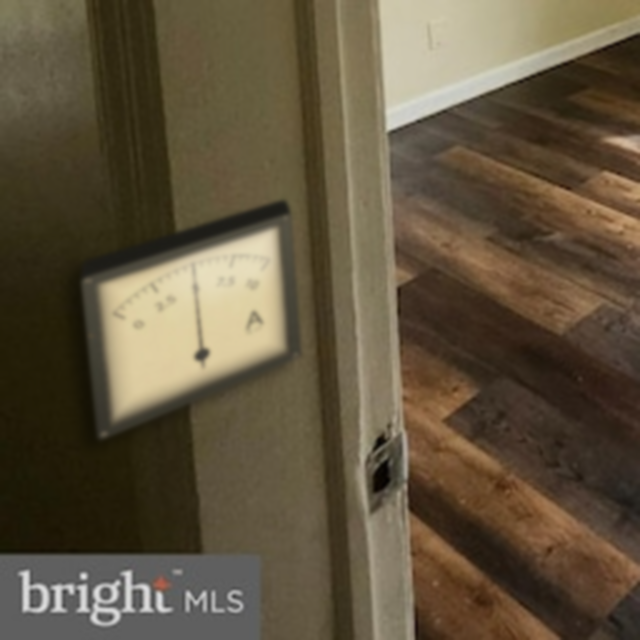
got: 5 A
